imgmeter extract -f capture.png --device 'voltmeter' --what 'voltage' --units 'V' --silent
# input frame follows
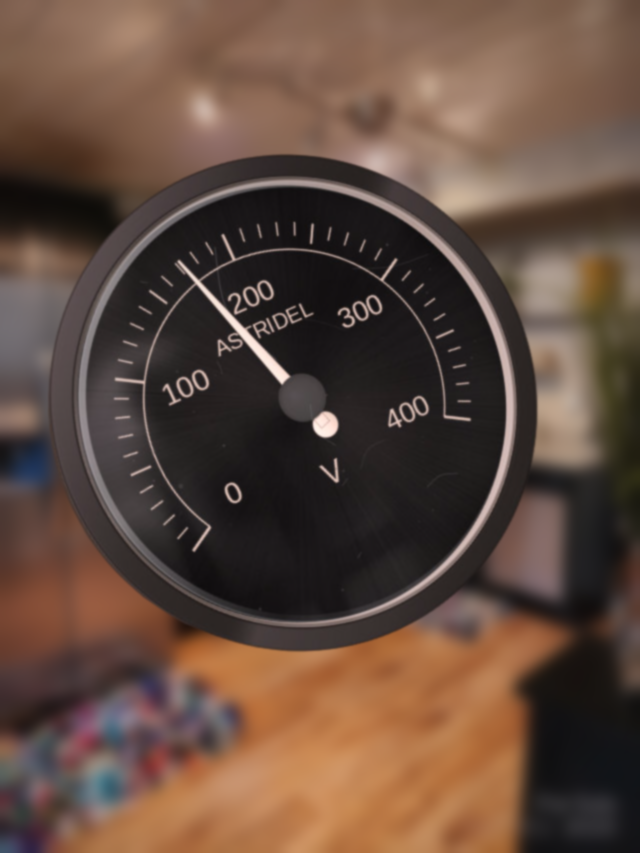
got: 170 V
